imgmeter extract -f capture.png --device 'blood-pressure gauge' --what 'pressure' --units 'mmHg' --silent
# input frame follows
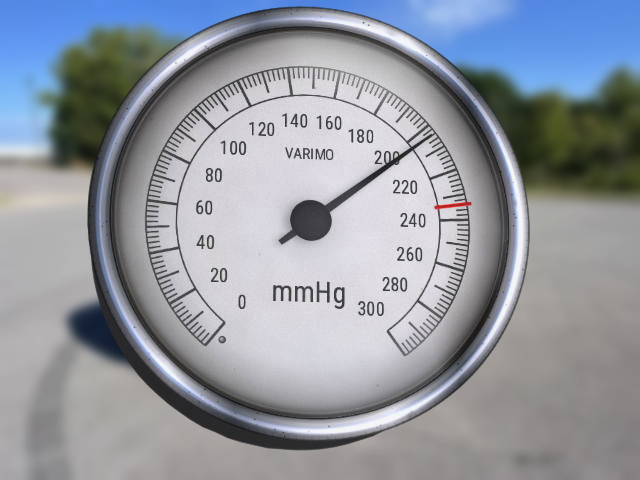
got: 204 mmHg
